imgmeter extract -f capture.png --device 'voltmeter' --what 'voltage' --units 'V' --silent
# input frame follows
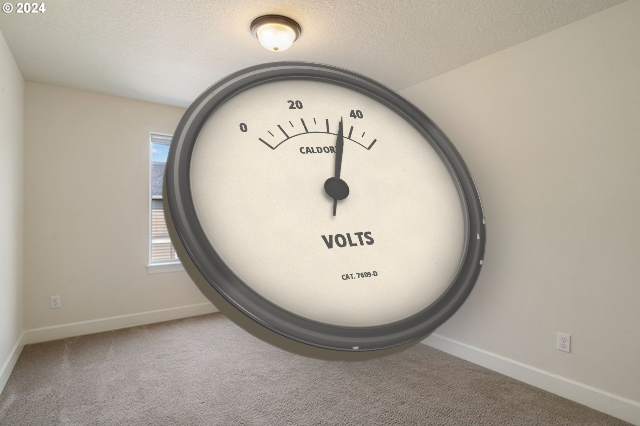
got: 35 V
